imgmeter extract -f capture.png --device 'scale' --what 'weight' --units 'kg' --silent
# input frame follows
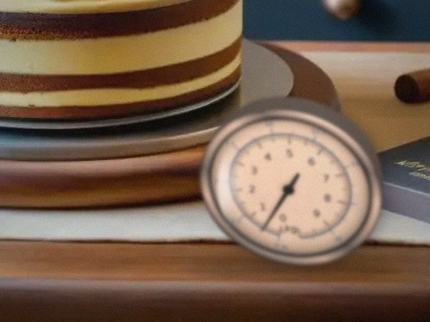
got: 0.5 kg
